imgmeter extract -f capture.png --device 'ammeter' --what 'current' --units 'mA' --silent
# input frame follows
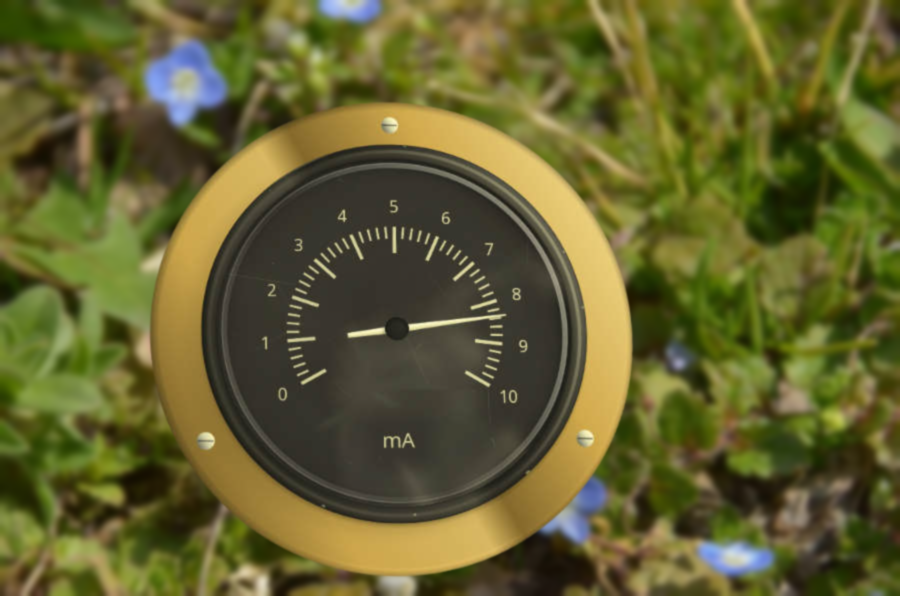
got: 8.4 mA
